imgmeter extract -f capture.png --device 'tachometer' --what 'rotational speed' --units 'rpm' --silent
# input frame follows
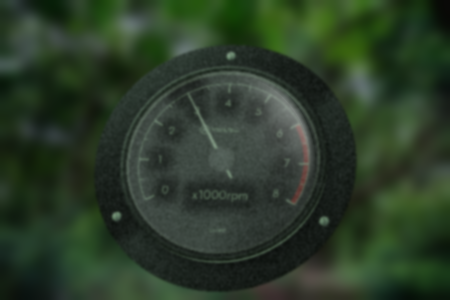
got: 3000 rpm
